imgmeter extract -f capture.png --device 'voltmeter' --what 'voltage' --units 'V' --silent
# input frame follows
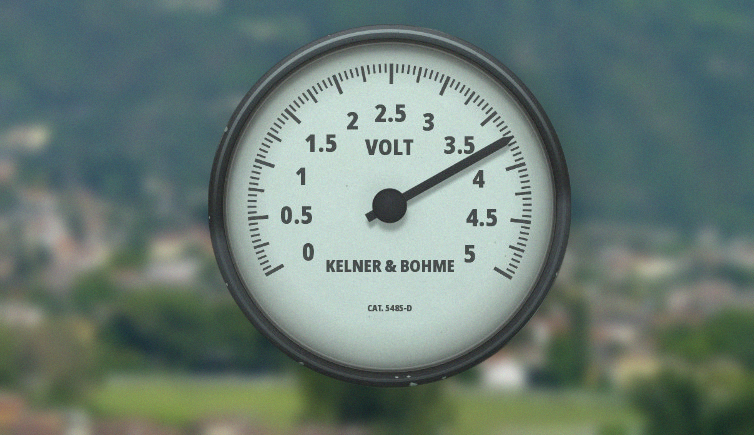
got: 3.75 V
